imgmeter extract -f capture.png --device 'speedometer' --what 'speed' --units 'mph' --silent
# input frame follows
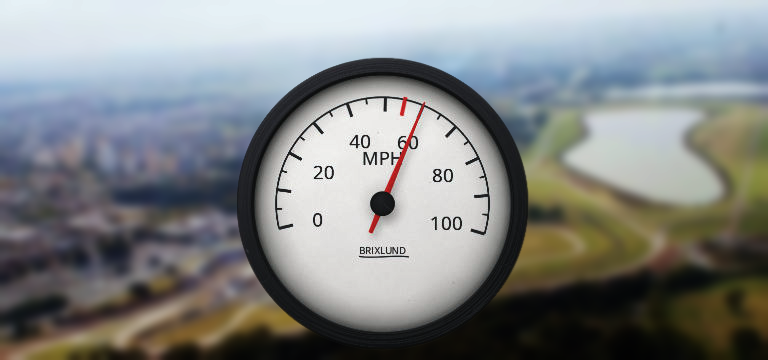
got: 60 mph
